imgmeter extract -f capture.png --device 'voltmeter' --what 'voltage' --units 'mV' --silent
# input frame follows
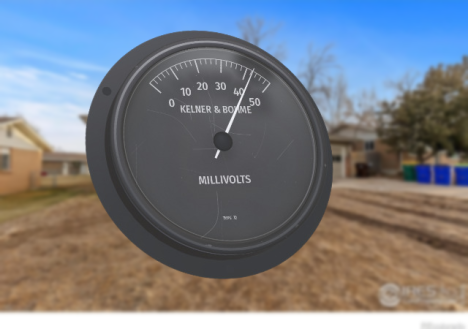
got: 42 mV
